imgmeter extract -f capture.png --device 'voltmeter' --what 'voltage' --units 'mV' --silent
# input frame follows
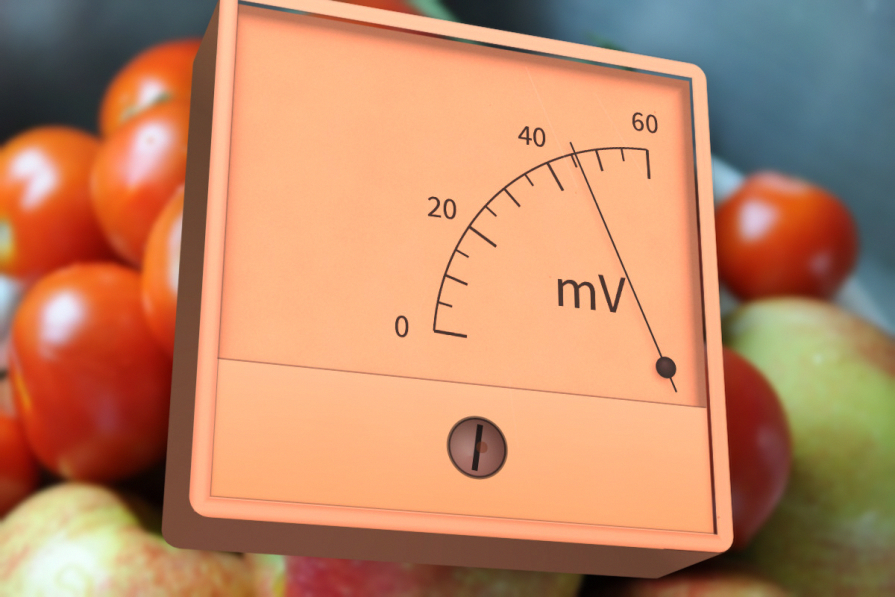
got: 45 mV
